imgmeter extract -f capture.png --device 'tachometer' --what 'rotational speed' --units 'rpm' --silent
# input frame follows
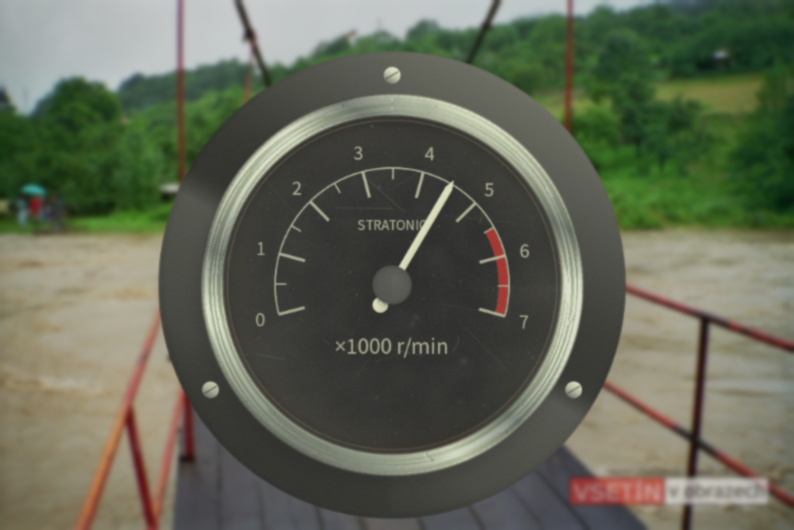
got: 4500 rpm
